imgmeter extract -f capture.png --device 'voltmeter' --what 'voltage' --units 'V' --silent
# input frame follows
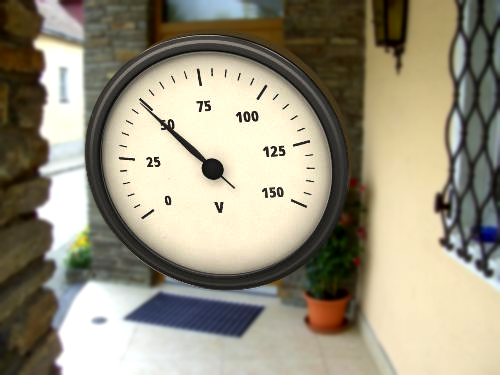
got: 50 V
